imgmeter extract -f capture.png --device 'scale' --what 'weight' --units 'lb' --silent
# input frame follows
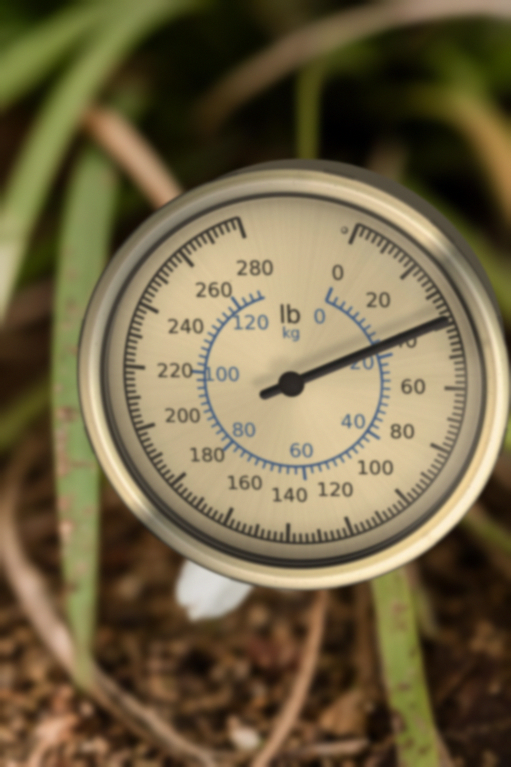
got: 38 lb
